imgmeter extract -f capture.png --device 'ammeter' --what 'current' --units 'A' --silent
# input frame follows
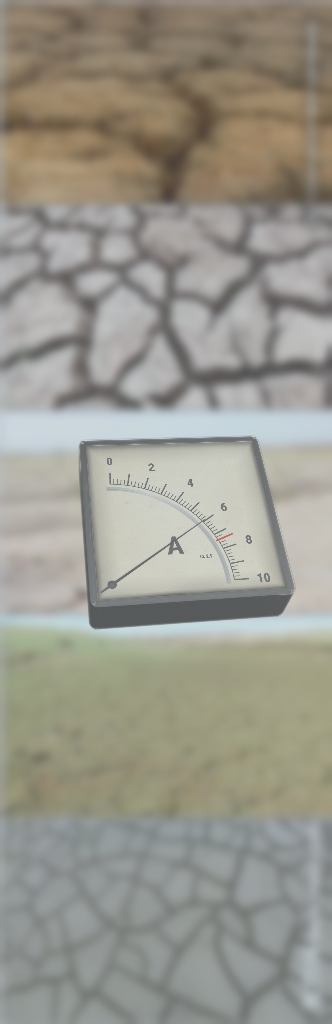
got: 6 A
